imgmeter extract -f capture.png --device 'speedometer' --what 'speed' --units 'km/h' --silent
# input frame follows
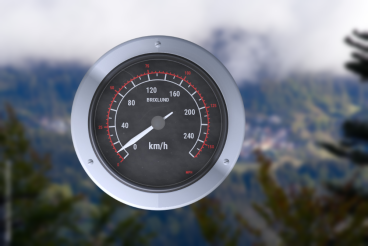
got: 10 km/h
